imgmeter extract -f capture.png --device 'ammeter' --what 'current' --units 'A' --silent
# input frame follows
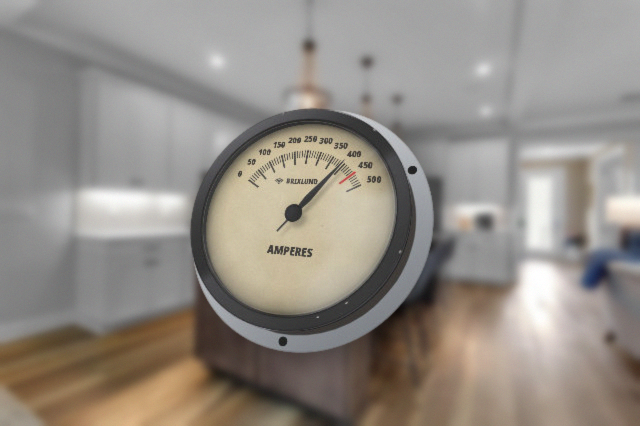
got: 400 A
